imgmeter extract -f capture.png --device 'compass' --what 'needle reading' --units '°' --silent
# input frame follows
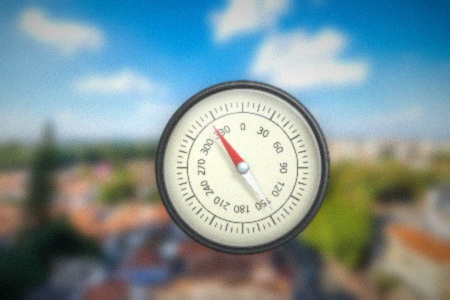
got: 325 °
